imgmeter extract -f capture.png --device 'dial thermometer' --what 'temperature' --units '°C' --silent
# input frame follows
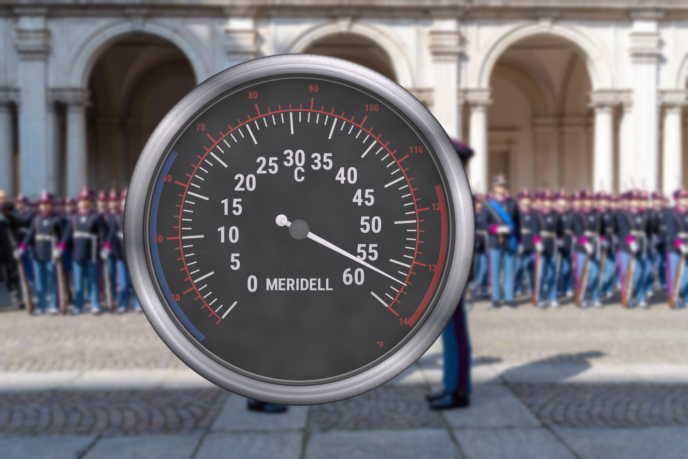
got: 57 °C
